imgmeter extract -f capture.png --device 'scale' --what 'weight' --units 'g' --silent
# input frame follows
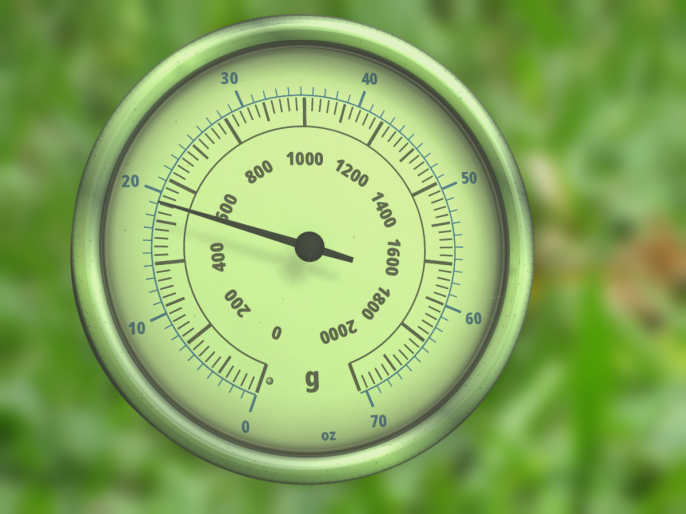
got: 540 g
